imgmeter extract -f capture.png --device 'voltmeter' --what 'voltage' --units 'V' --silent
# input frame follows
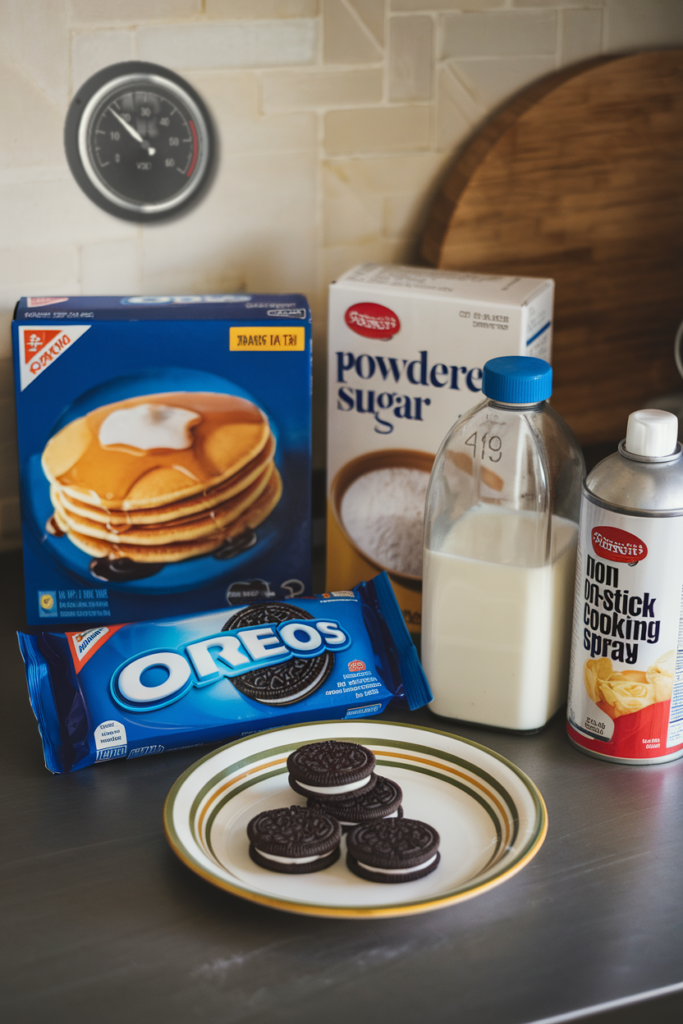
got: 17.5 V
